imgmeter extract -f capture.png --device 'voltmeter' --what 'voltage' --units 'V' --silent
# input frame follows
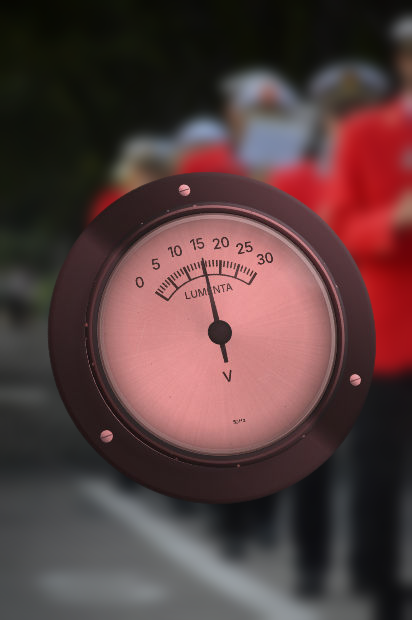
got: 15 V
